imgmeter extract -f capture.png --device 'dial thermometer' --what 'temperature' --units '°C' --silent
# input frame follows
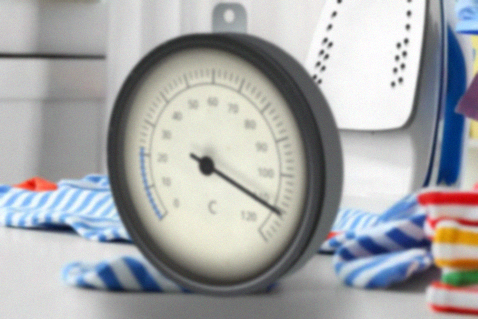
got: 110 °C
